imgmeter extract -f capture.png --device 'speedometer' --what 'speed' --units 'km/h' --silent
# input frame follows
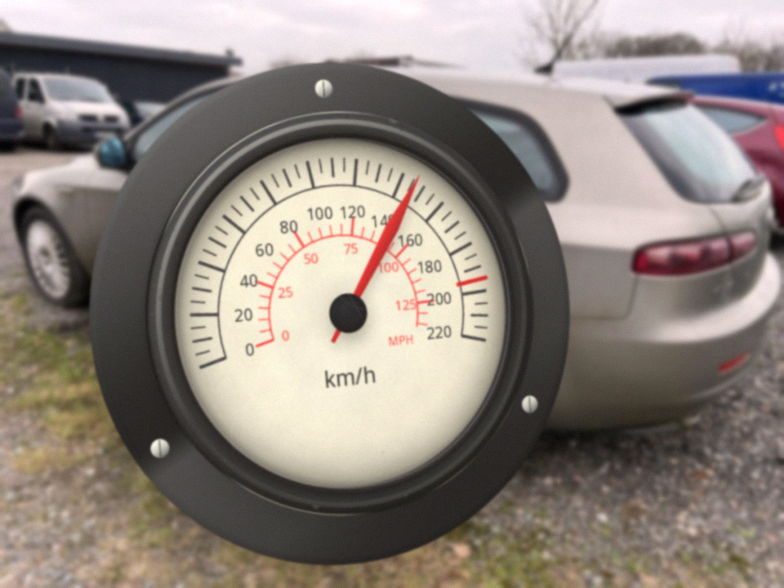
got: 145 km/h
